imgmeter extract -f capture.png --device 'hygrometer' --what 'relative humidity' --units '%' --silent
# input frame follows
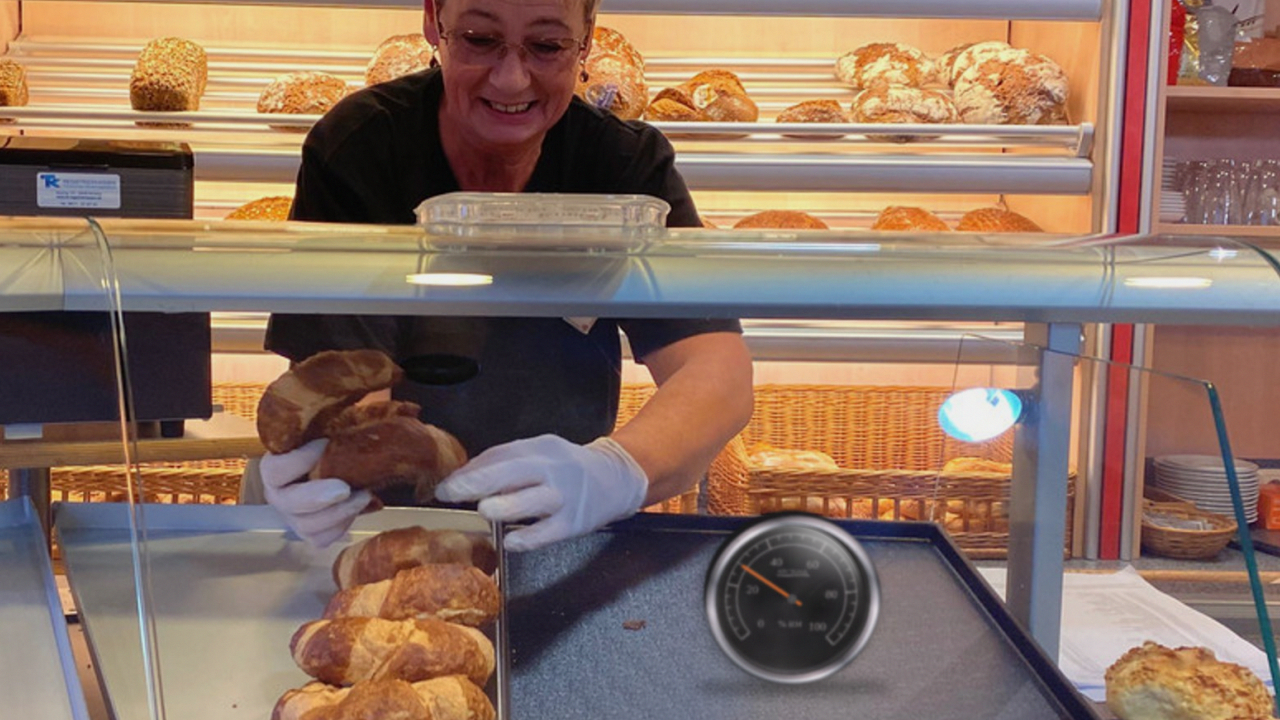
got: 28 %
